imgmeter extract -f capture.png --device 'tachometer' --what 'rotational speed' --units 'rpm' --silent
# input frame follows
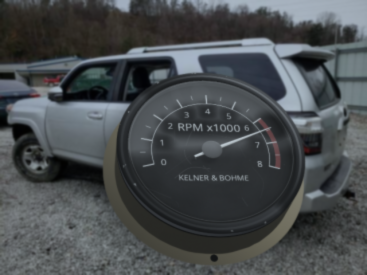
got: 6500 rpm
